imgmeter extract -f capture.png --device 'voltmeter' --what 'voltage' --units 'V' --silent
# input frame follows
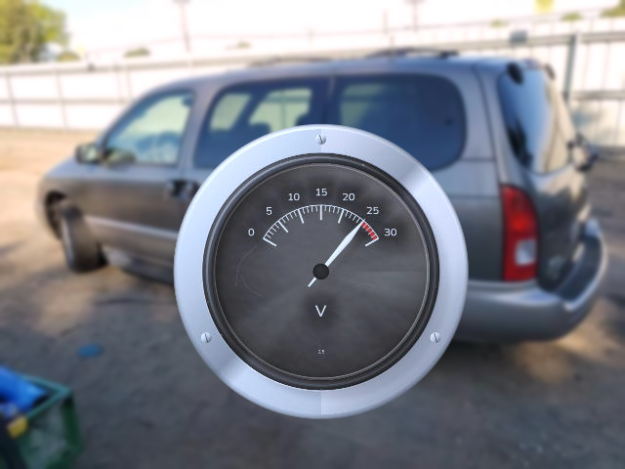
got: 25 V
